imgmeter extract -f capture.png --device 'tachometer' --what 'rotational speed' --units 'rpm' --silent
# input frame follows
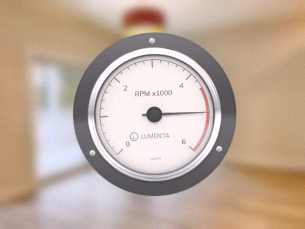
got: 5000 rpm
